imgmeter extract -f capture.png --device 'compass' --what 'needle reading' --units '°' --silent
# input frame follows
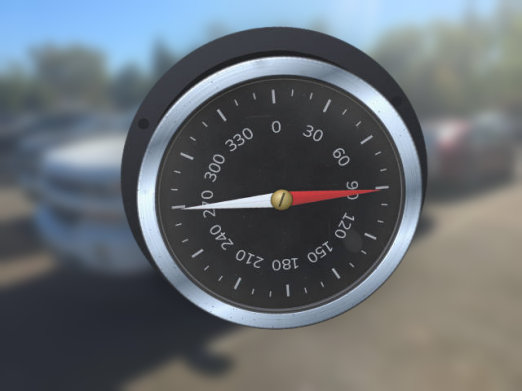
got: 90 °
